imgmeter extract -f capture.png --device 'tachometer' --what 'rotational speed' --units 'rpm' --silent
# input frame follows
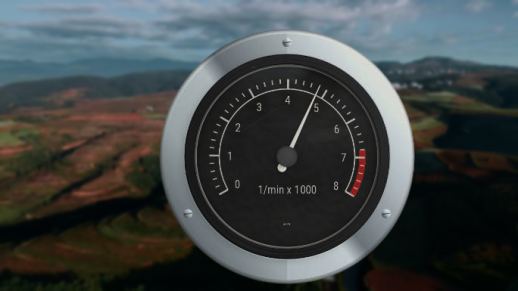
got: 4800 rpm
